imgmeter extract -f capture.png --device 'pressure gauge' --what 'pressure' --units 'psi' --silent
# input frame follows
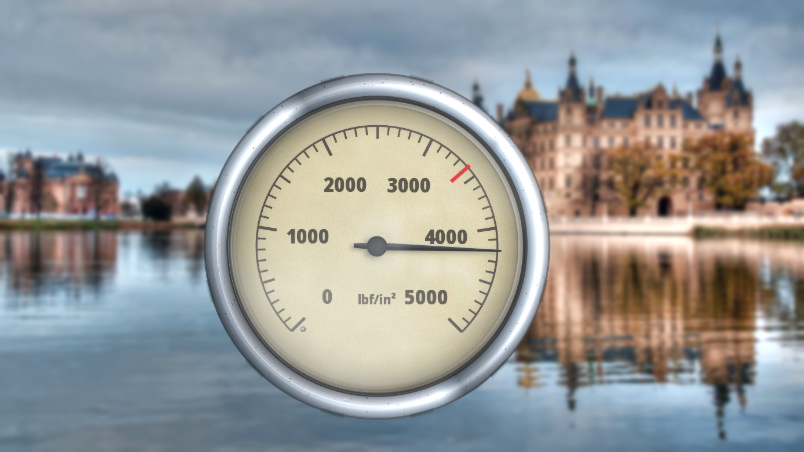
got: 4200 psi
